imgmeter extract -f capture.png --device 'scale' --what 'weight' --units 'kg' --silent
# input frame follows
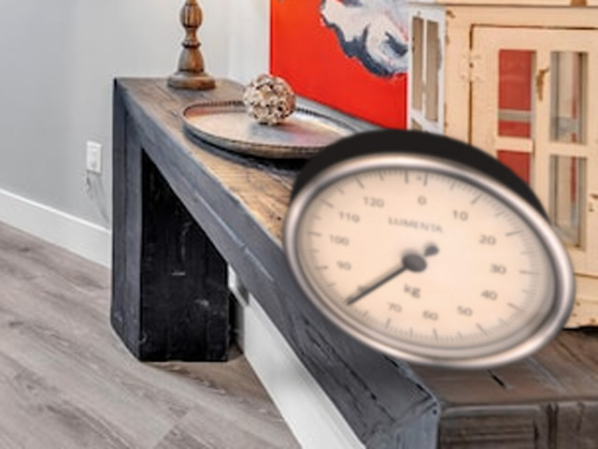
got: 80 kg
